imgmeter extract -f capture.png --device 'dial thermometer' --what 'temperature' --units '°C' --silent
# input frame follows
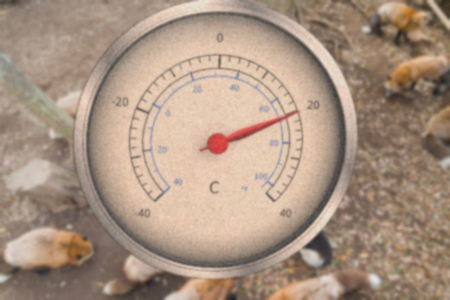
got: 20 °C
